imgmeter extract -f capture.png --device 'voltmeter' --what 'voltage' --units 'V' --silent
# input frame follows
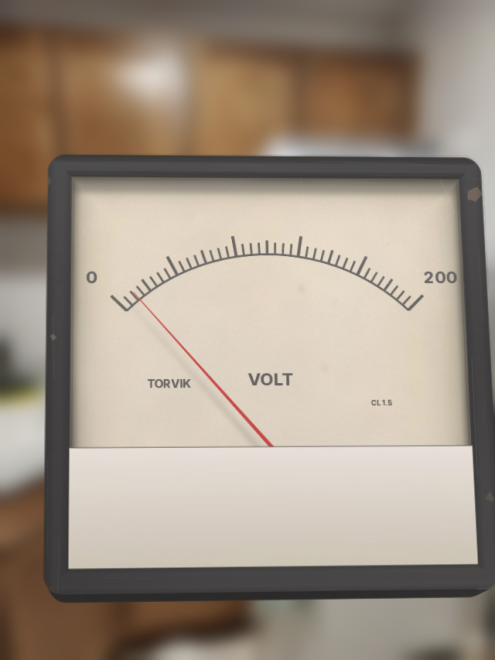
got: 10 V
